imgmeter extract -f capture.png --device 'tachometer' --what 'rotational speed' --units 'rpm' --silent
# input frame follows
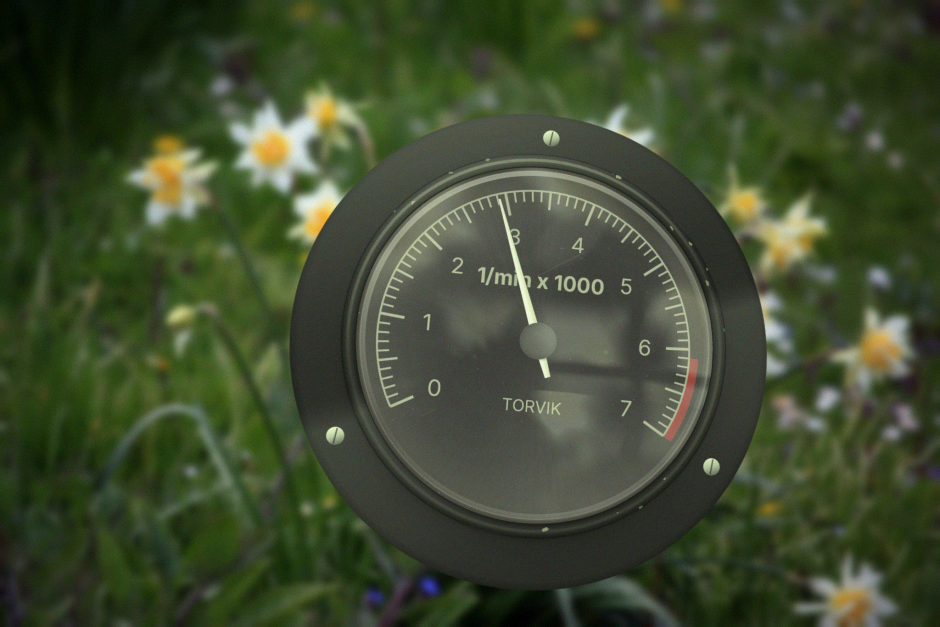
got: 2900 rpm
